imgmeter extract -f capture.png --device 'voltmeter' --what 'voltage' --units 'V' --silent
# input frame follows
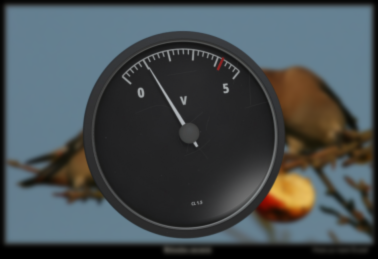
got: 1 V
